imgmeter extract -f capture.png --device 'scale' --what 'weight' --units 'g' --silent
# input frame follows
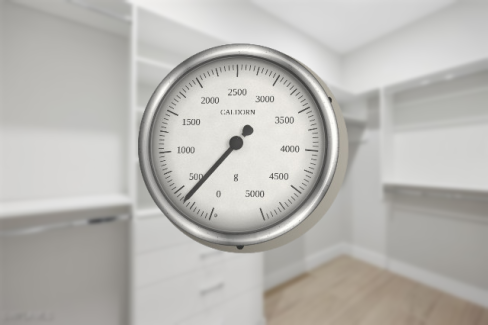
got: 350 g
